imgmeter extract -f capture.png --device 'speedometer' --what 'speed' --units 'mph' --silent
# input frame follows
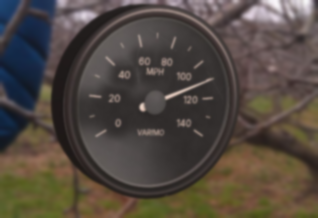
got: 110 mph
